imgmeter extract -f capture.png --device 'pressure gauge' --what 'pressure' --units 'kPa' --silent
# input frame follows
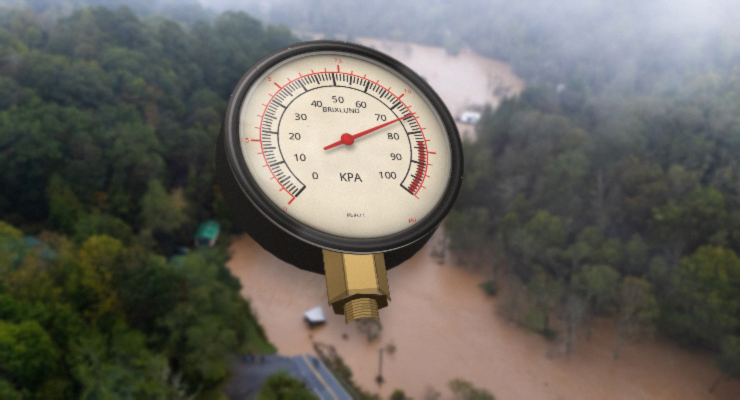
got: 75 kPa
